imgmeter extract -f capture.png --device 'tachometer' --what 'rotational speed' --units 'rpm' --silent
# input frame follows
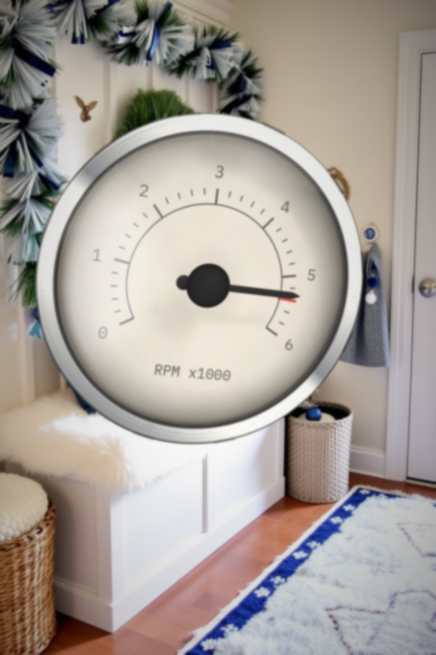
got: 5300 rpm
